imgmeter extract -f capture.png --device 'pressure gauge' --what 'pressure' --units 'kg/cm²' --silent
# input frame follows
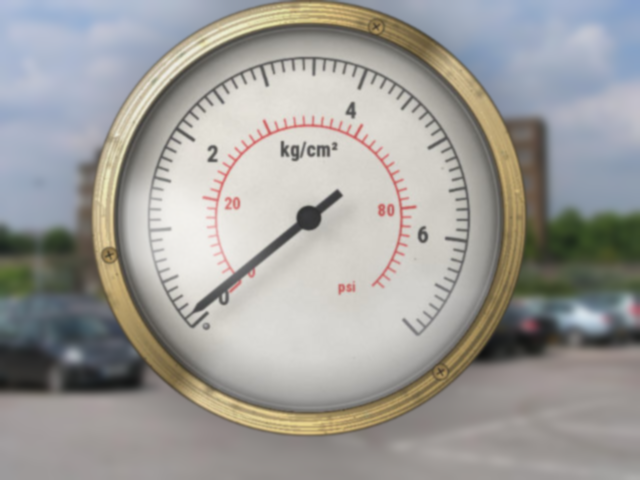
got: 0.1 kg/cm²
